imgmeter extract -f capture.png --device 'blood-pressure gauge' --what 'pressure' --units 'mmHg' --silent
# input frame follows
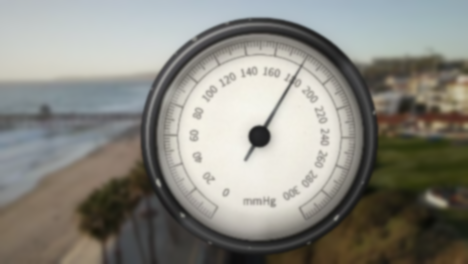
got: 180 mmHg
